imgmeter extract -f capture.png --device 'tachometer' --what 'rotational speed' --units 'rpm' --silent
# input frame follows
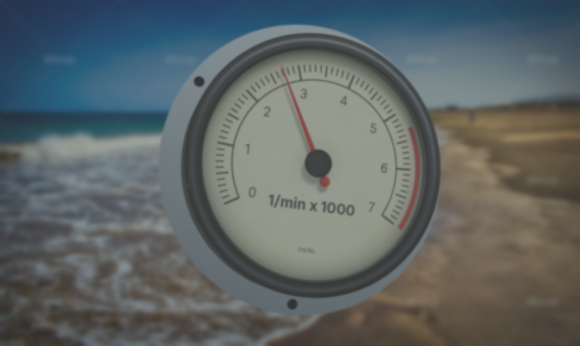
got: 2700 rpm
